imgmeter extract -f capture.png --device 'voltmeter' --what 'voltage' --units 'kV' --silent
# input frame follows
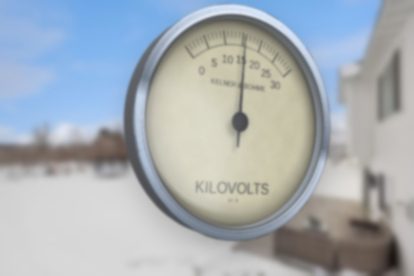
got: 15 kV
